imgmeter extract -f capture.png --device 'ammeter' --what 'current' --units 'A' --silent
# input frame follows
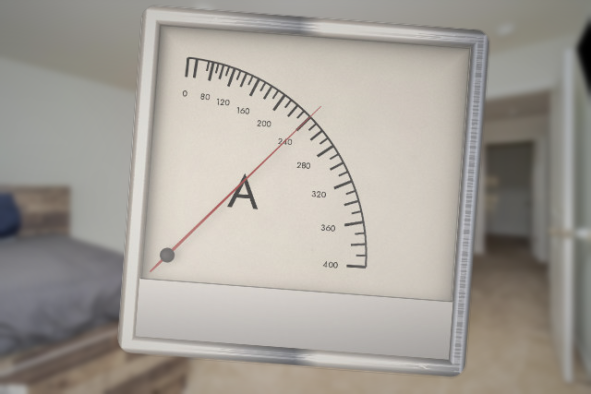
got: 240 A
